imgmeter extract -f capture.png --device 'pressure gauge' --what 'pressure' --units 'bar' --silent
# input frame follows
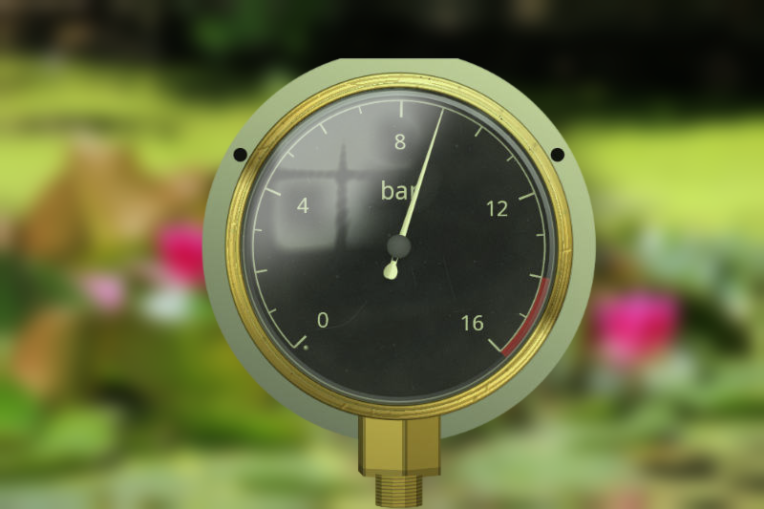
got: 9 bar
